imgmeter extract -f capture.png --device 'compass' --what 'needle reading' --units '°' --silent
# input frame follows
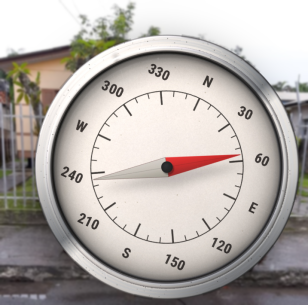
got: 55 °
